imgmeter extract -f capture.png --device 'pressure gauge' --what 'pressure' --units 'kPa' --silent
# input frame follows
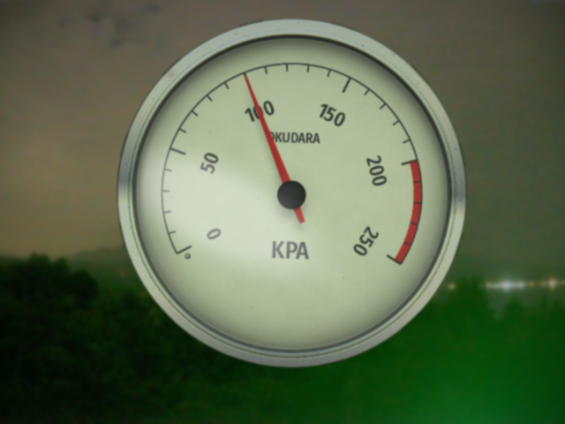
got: 100 kPa
